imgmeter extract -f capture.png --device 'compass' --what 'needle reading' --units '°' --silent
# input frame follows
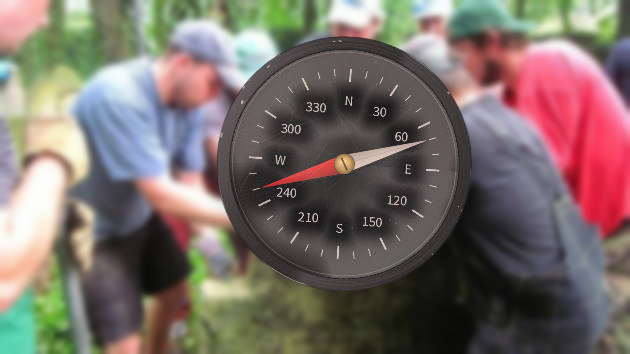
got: 250 °
